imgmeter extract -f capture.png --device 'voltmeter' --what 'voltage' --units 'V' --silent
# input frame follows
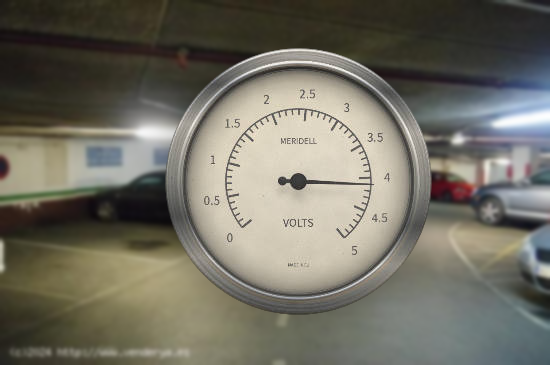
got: 4.1 V
